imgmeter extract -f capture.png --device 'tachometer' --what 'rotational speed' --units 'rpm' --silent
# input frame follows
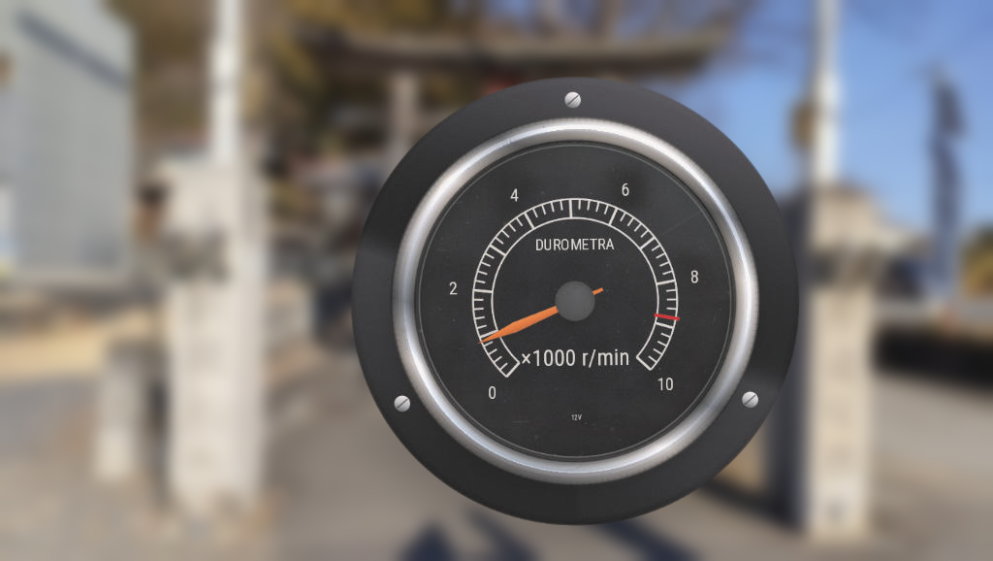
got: 900 rpm
